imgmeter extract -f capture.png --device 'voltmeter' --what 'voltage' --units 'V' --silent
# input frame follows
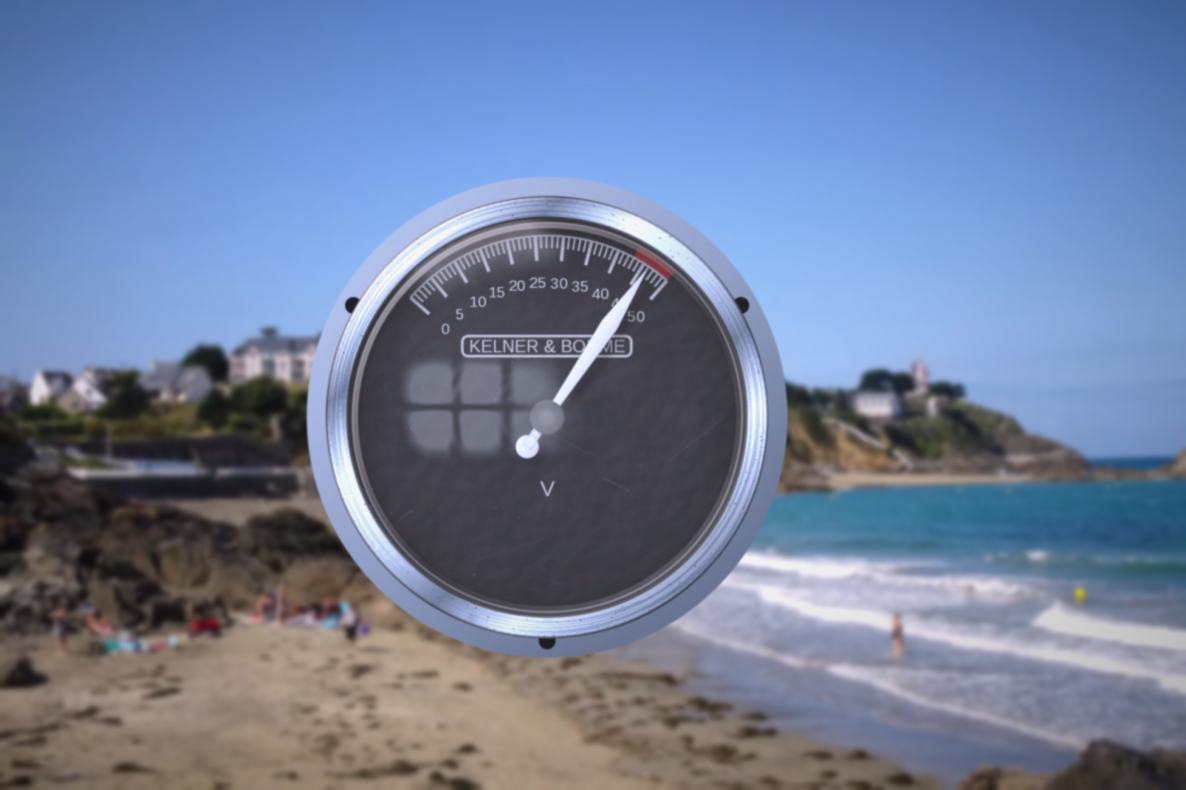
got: 46 V
